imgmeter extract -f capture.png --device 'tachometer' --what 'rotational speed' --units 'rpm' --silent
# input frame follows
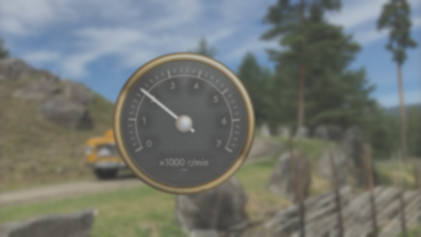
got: 2000 rpm
